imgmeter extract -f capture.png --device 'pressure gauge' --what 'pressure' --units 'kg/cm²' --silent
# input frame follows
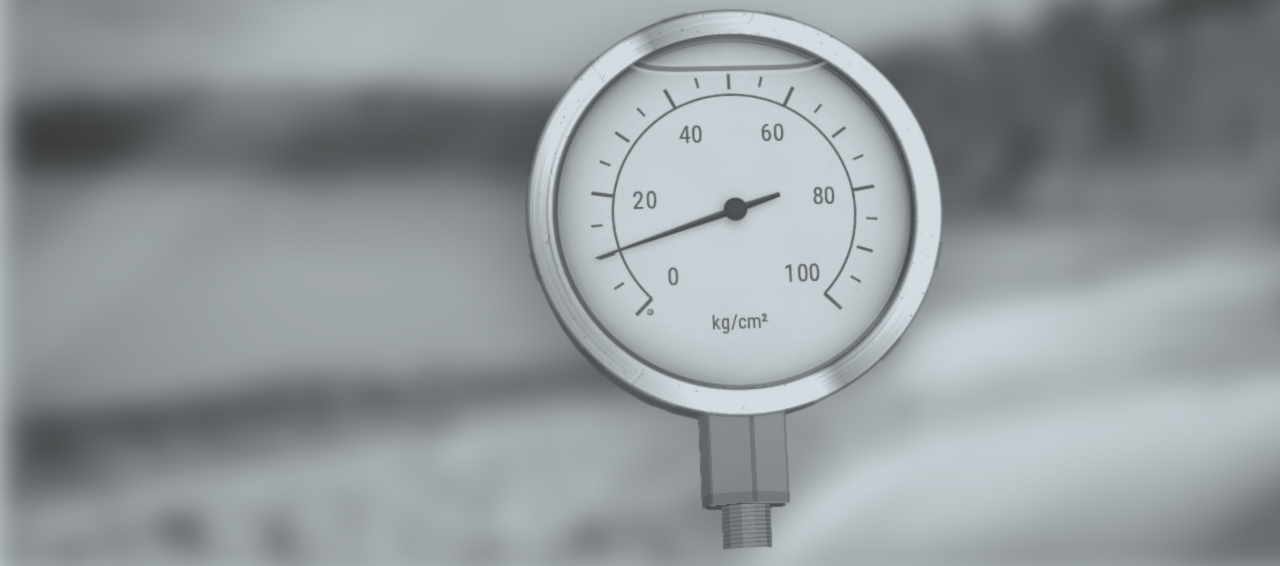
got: 10 kg/cm²
